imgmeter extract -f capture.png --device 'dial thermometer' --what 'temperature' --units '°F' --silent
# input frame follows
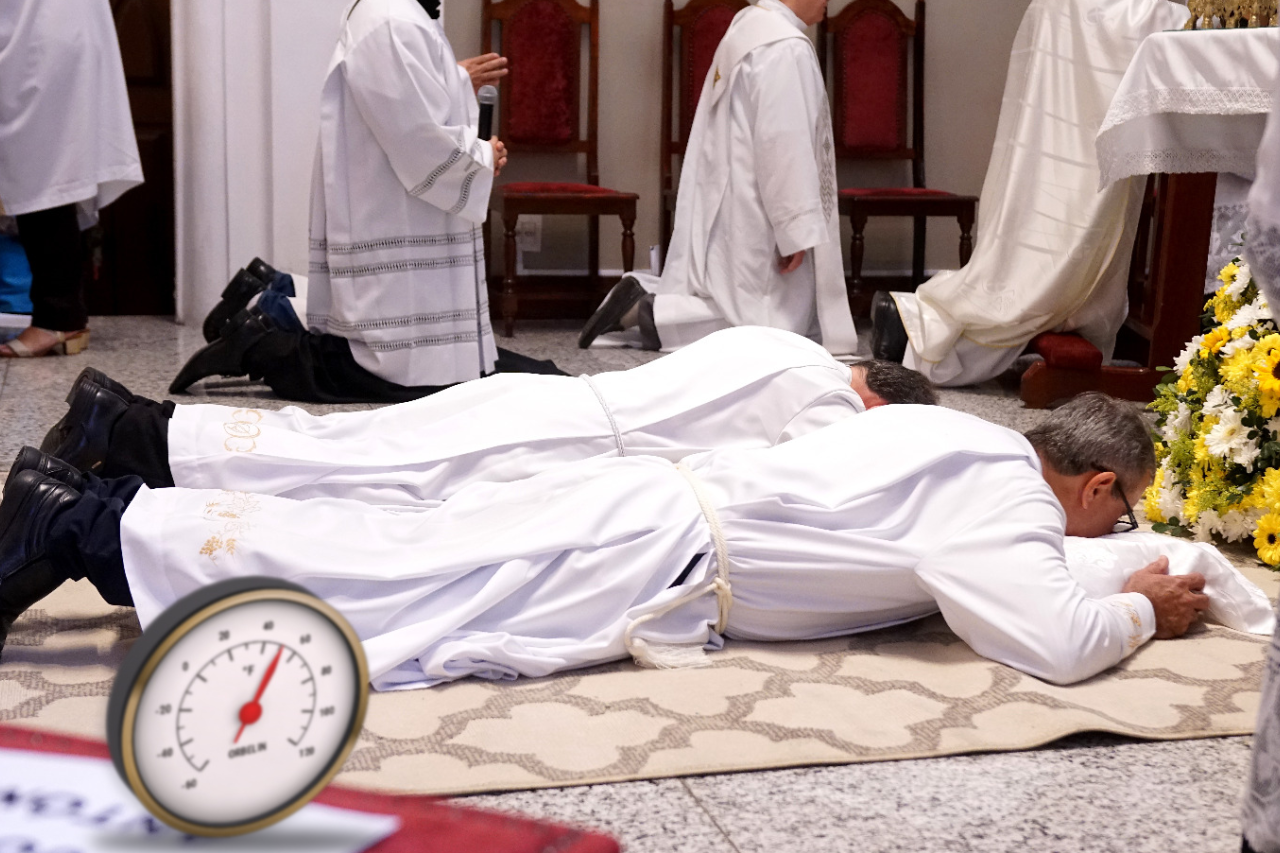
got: 50 °F
